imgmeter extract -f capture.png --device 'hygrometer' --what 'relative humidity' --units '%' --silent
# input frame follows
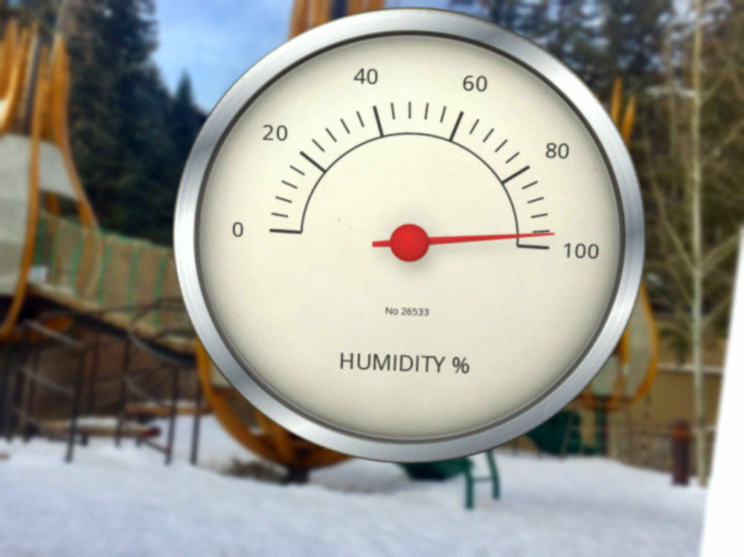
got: 96 %
